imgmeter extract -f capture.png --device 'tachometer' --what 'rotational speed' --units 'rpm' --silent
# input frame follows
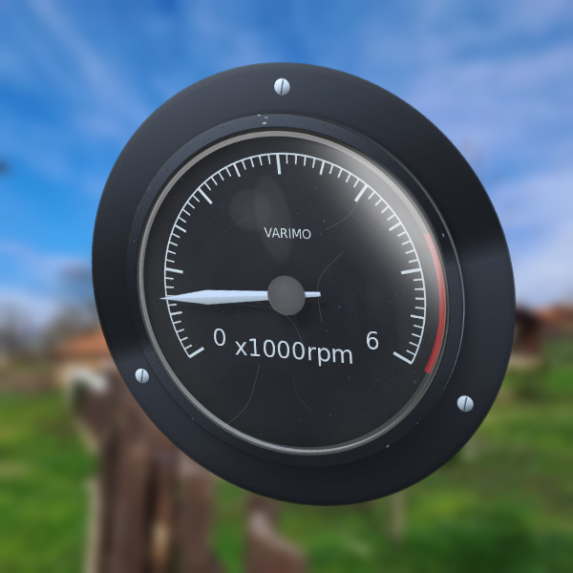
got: 700 rpm
